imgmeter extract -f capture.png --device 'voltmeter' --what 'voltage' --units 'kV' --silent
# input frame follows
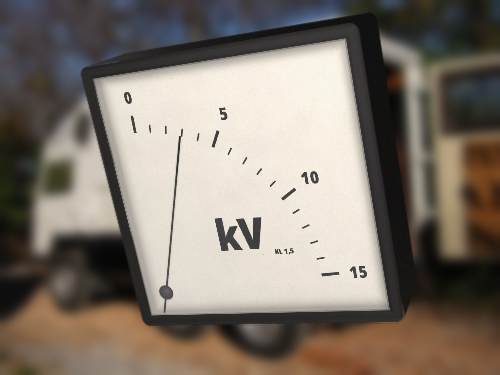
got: 3 kV
